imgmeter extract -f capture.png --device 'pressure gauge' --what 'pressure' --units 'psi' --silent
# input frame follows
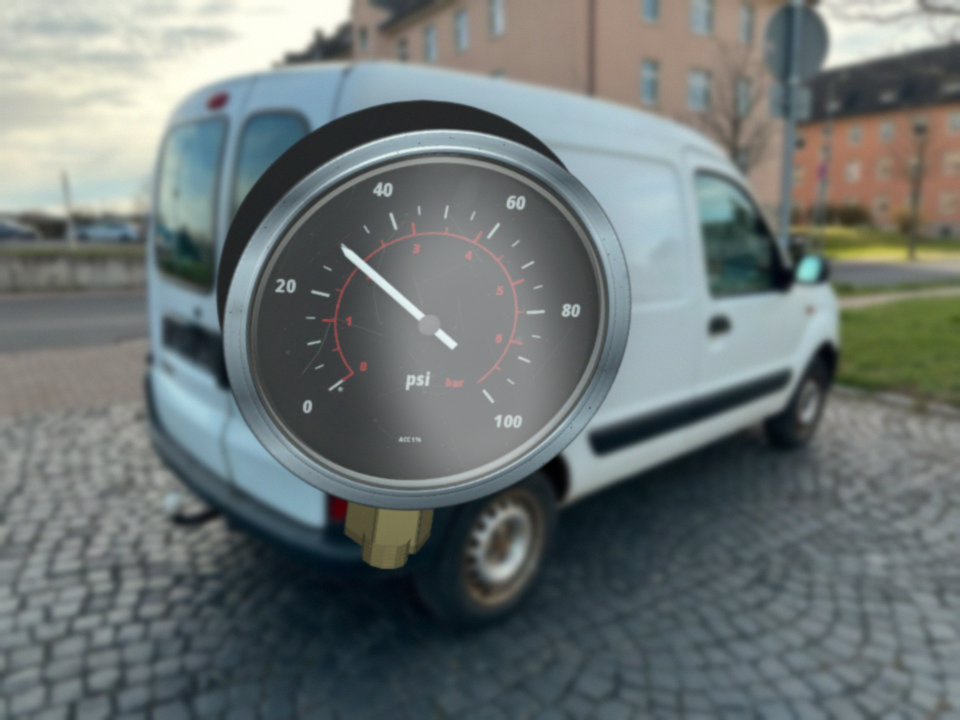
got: 30 psi
